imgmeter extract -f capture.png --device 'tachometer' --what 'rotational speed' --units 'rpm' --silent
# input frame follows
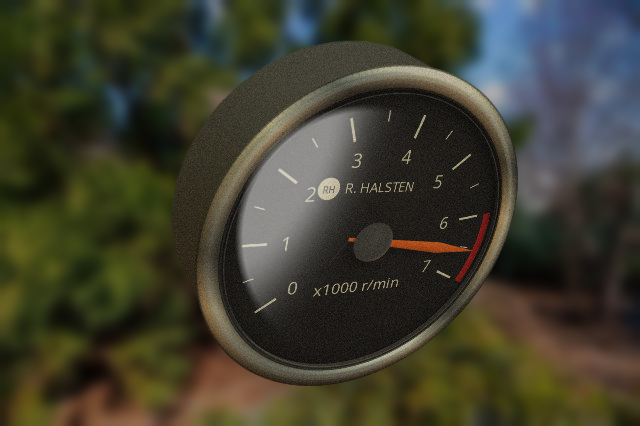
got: 6500 rpm
